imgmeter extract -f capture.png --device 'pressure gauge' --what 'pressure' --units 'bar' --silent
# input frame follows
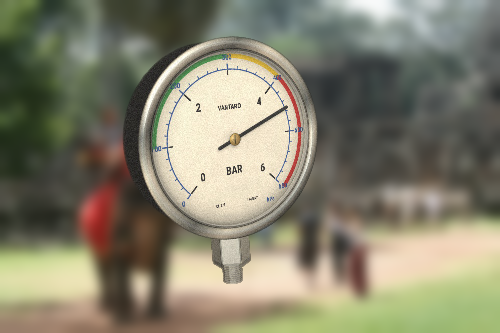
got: 4.5 bar
